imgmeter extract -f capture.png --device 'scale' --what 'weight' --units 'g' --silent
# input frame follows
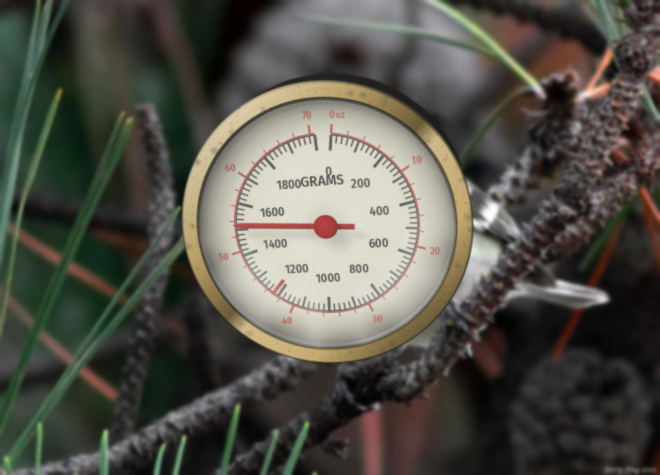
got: 1520 g
